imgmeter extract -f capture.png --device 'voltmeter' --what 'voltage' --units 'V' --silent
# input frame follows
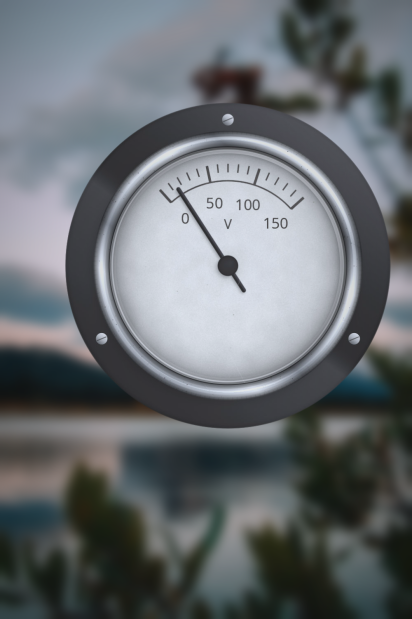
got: 15 V
